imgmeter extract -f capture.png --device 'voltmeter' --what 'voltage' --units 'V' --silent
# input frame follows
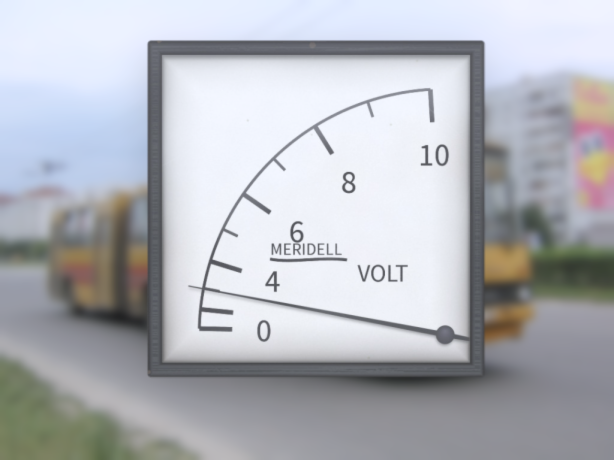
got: 3 V
